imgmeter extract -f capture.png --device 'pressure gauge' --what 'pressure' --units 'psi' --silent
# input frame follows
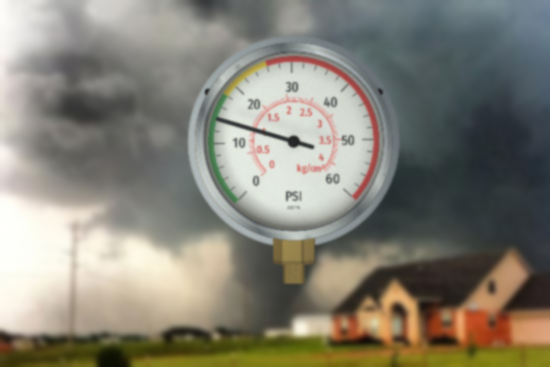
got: 14 psi
